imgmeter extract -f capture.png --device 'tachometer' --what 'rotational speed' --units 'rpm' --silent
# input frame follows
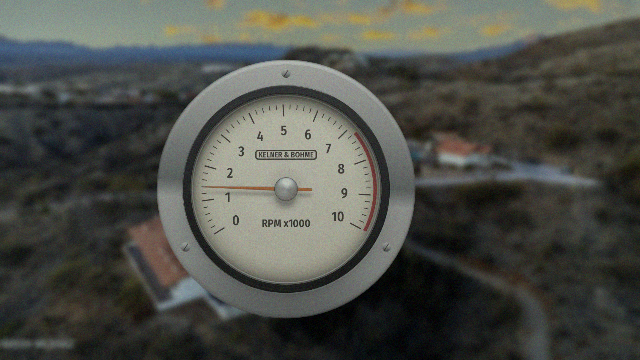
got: 1400 rpm
